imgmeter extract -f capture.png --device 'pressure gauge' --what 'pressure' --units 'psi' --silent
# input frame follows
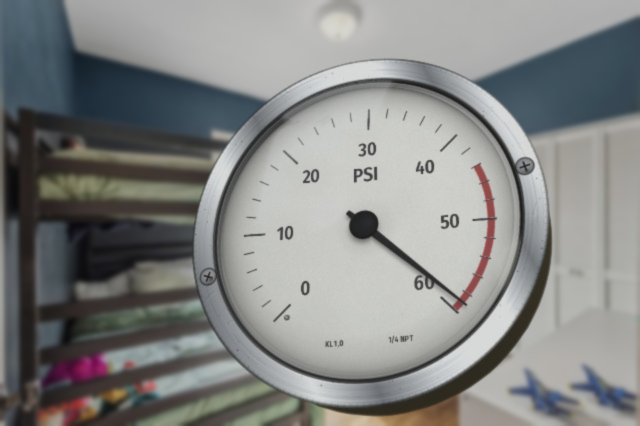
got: 59 psi
